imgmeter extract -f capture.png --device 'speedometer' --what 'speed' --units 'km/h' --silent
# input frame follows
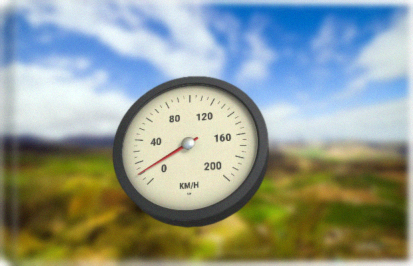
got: 10 km/h
